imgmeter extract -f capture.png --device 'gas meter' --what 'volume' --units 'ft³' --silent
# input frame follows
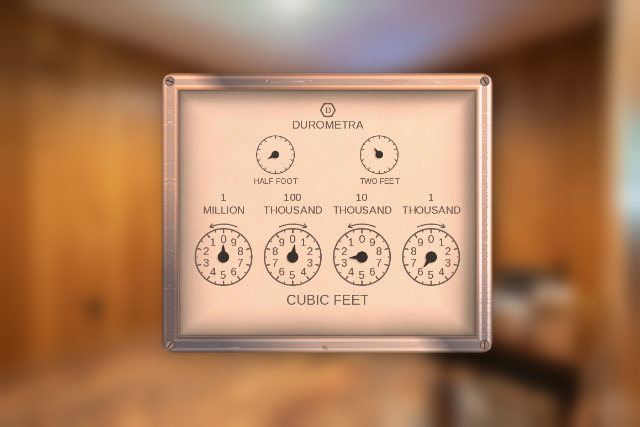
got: 2600 ft³
